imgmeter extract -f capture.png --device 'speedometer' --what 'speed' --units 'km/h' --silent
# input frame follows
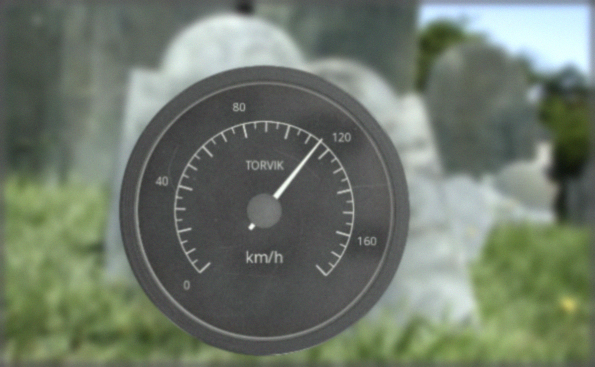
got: 115 km/h
